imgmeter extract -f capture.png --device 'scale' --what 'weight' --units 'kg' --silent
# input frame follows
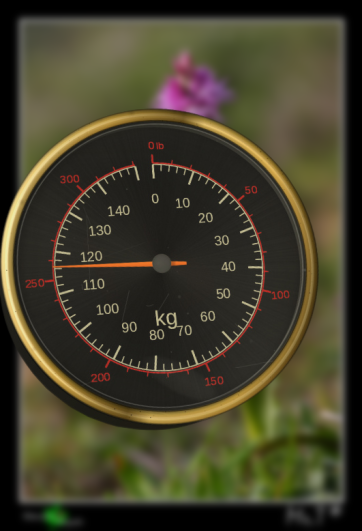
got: 116 kg
